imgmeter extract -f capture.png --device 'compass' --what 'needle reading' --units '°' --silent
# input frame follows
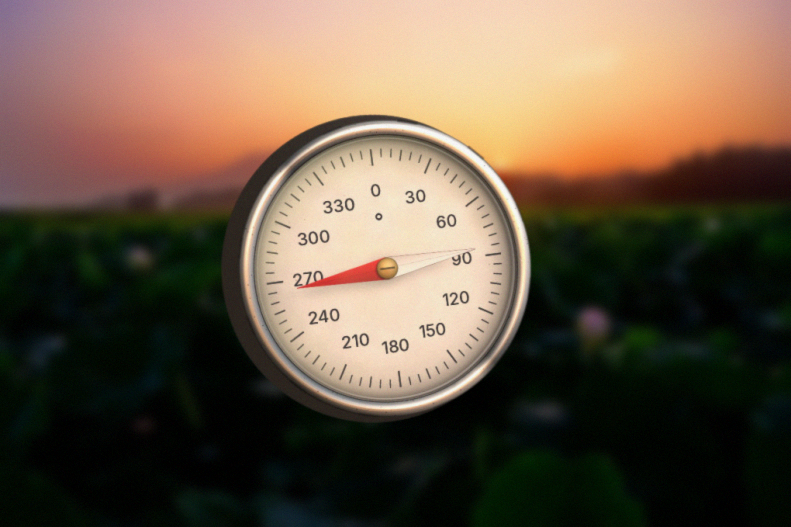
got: 265 °
